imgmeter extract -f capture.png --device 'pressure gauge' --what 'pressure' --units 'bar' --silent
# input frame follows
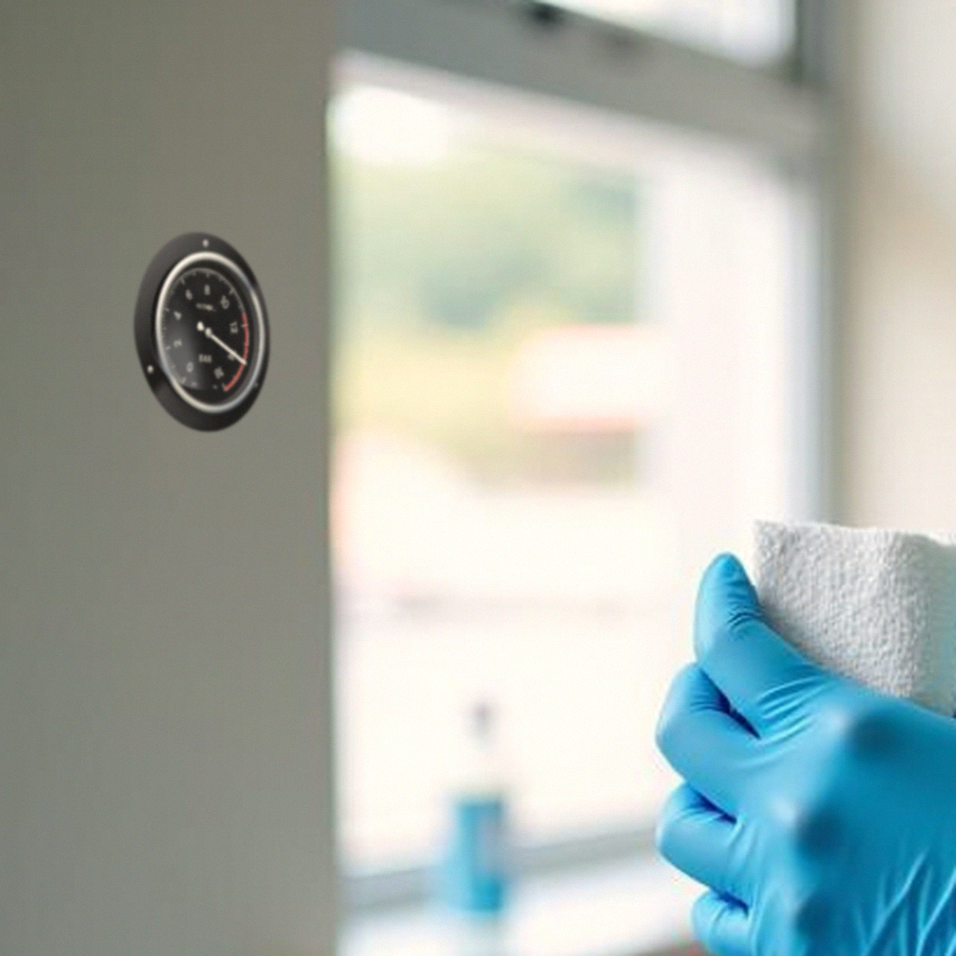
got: 14 bar
